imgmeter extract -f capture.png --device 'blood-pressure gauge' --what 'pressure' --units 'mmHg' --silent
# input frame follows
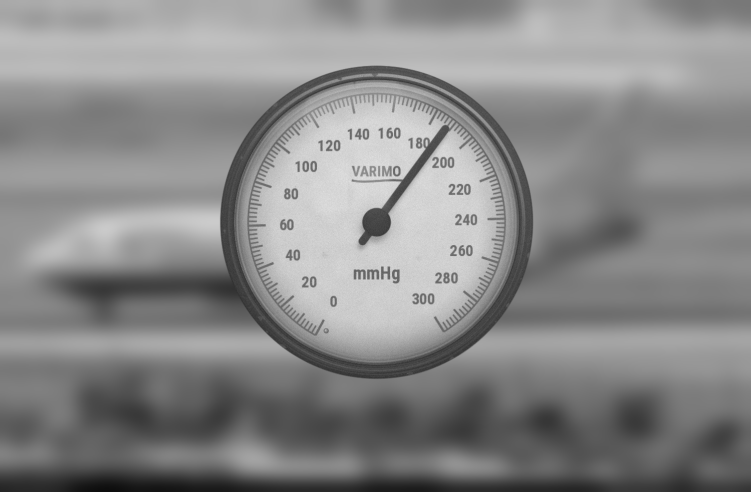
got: 188 mmHg
